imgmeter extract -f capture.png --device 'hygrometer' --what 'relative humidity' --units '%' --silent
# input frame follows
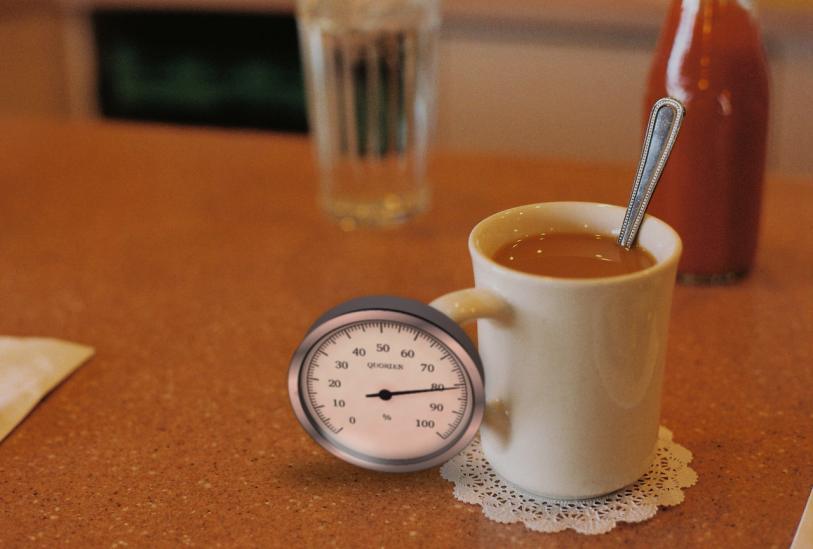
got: 80 %
